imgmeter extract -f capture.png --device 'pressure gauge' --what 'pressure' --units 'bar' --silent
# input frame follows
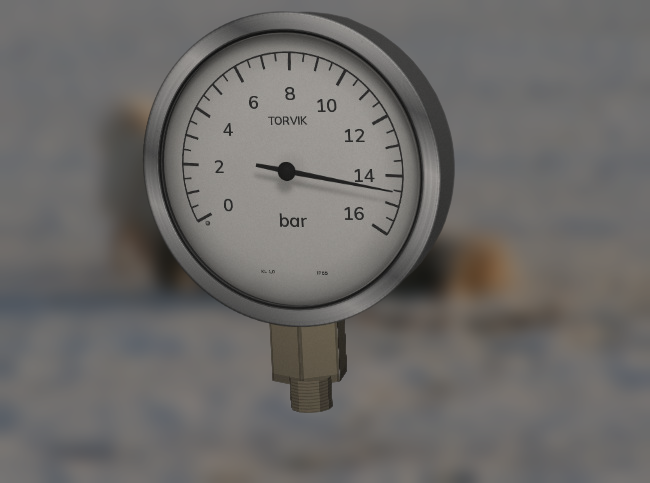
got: 14.5 bar
